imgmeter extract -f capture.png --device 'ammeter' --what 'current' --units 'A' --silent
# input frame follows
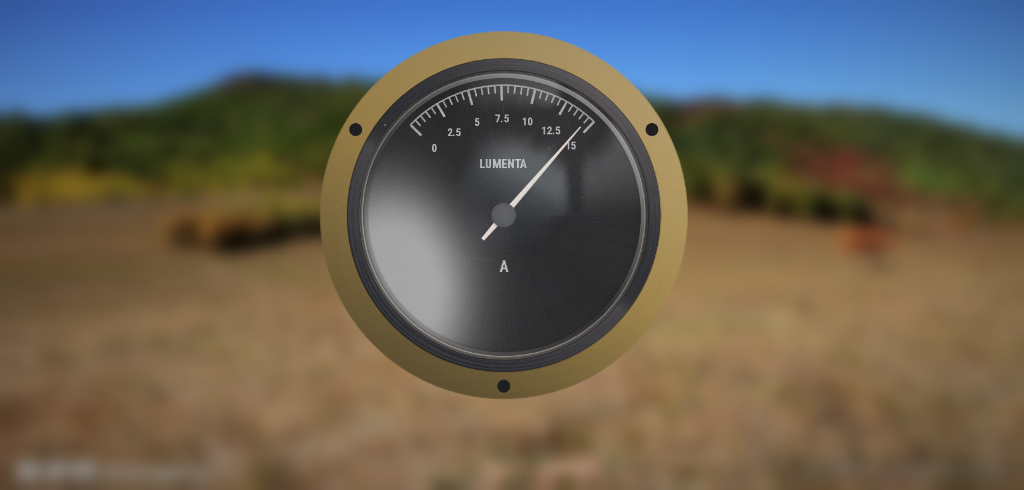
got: 14.5 A
